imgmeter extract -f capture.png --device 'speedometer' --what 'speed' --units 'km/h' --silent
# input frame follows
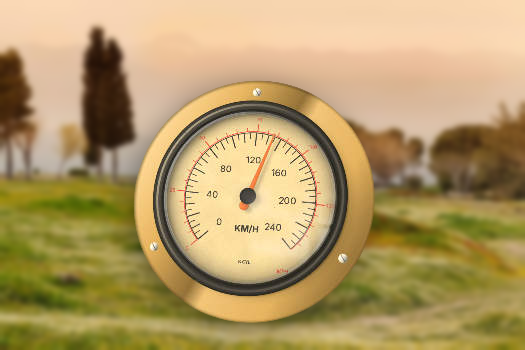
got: 135 km/h
